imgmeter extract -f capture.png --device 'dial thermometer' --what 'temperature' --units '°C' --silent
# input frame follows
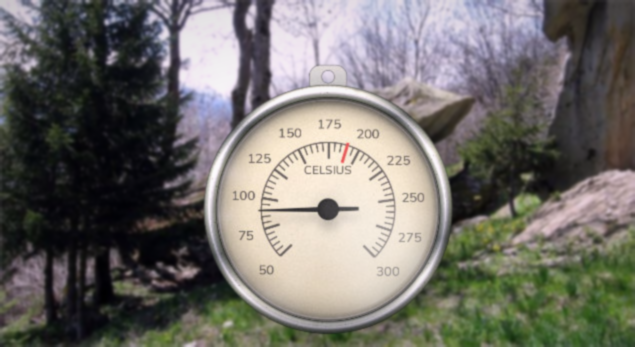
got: 90 °C
